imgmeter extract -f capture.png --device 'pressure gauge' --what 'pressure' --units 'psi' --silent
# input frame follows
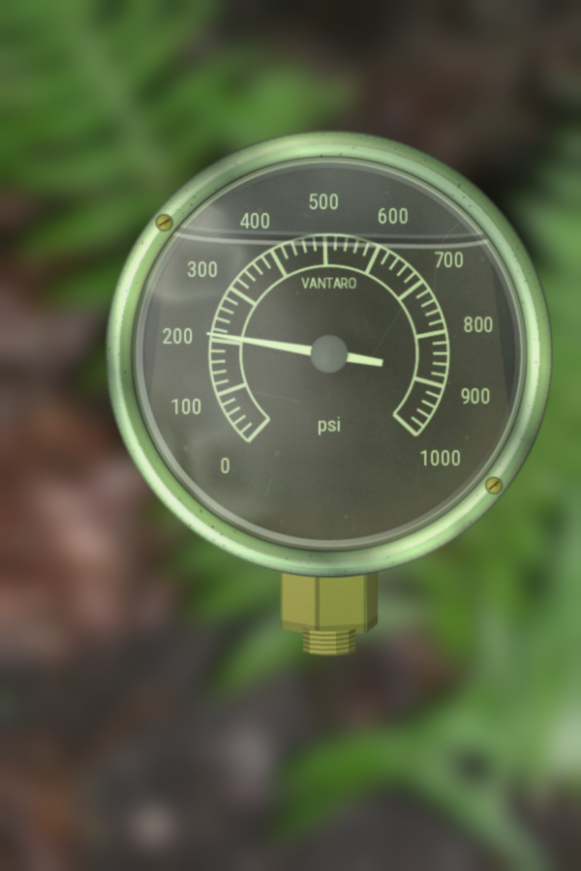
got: 210 psi
